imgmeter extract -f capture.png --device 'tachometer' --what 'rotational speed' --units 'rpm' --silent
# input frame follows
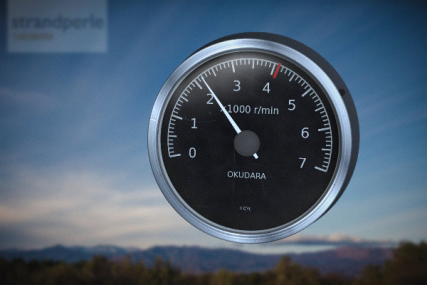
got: 2200 rpm
